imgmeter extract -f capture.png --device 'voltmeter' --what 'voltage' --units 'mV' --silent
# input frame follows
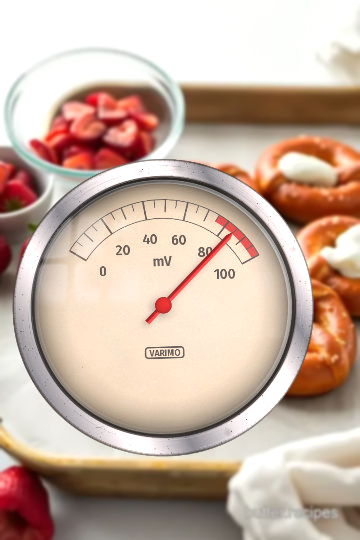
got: 85 mV
